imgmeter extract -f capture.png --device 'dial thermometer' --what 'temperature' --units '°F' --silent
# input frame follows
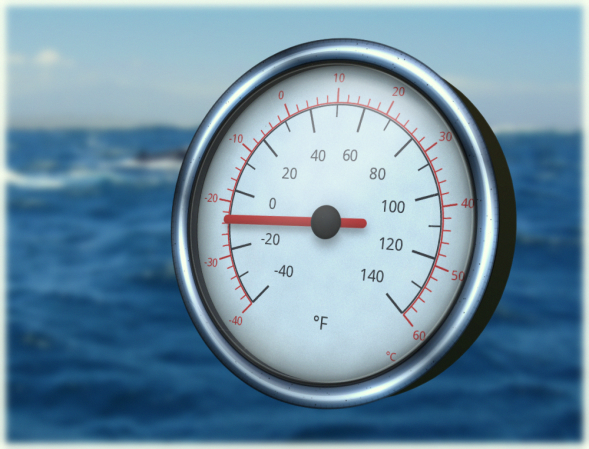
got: -10 °F
